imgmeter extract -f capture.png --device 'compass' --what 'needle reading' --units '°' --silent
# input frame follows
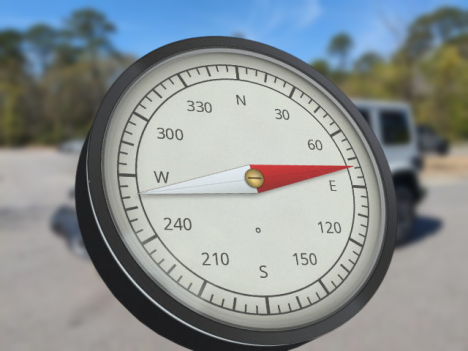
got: 80 °
